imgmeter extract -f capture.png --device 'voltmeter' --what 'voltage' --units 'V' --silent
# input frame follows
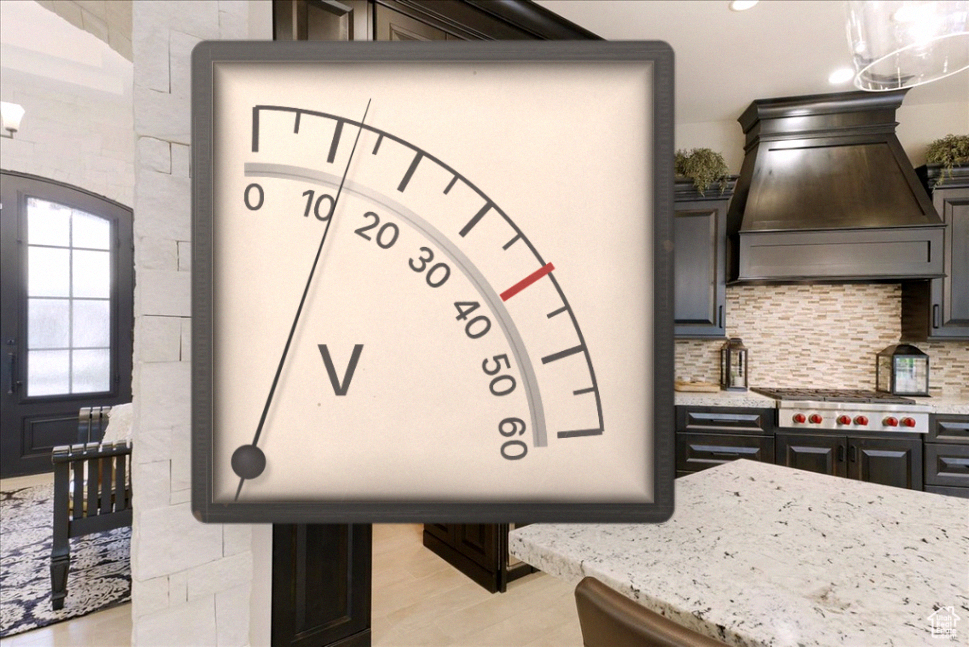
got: 12.5 V
